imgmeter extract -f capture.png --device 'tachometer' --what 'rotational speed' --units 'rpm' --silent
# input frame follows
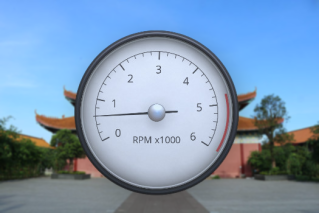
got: 600 rpm
